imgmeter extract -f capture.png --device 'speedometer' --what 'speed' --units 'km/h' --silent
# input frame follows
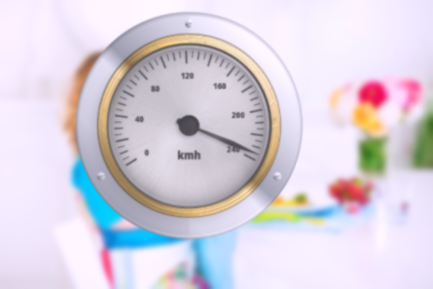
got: 235 km/h
